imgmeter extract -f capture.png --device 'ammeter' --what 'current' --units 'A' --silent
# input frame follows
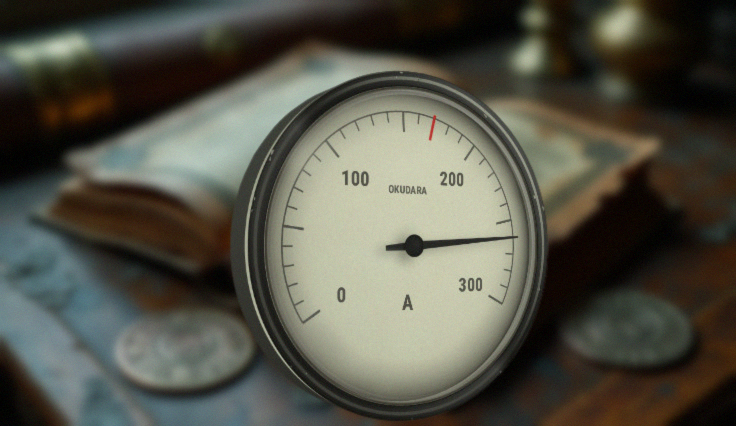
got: 260 A
